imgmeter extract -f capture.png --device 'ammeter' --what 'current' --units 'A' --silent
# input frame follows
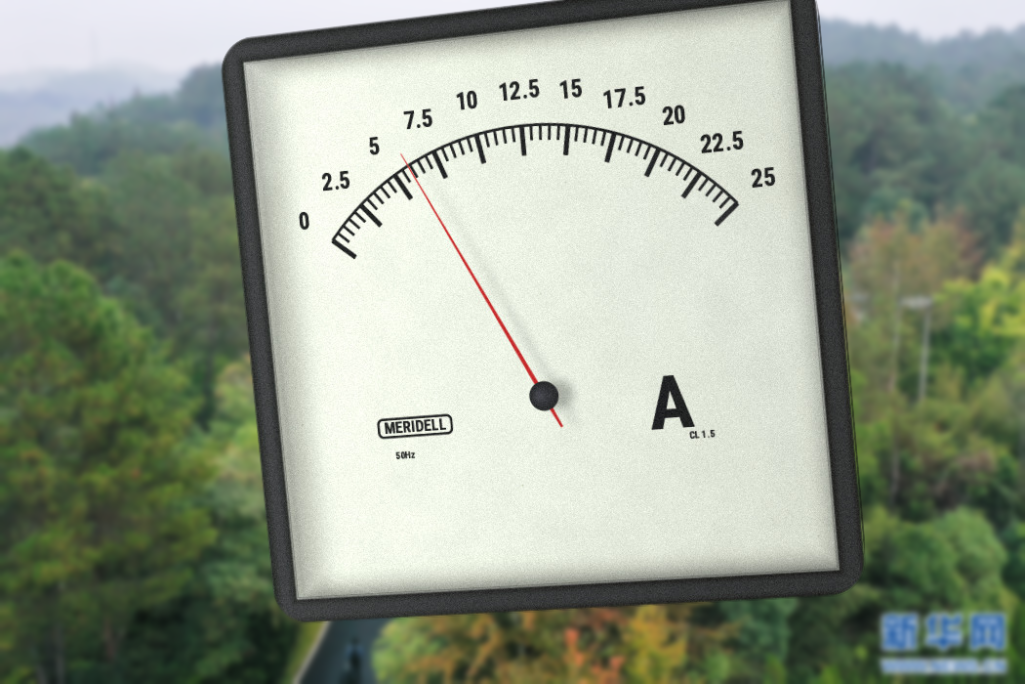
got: 6 A
